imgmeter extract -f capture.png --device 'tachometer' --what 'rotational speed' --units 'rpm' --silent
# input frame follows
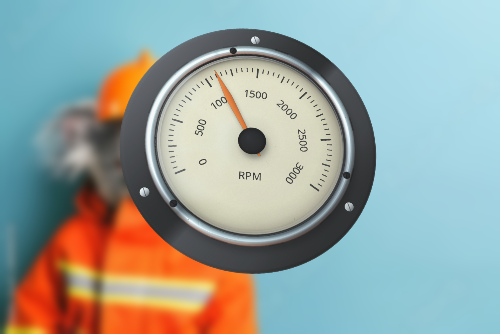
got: 1100 rpm
